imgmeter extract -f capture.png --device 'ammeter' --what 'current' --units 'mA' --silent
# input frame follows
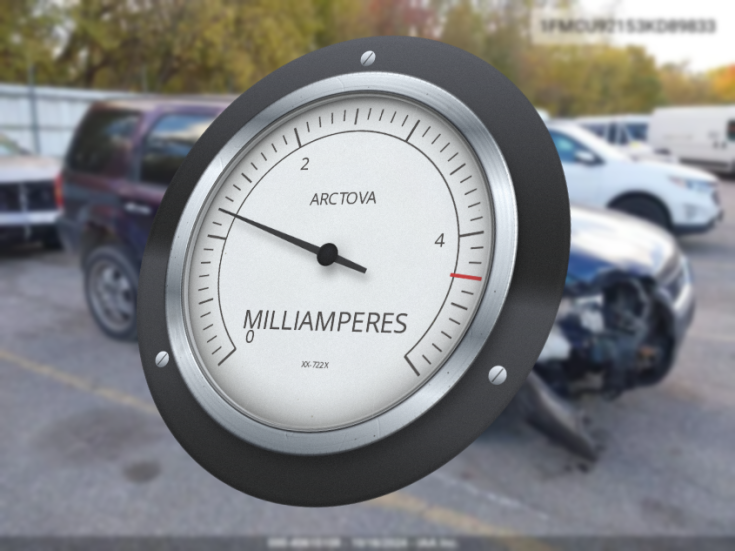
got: 1.2 mA
